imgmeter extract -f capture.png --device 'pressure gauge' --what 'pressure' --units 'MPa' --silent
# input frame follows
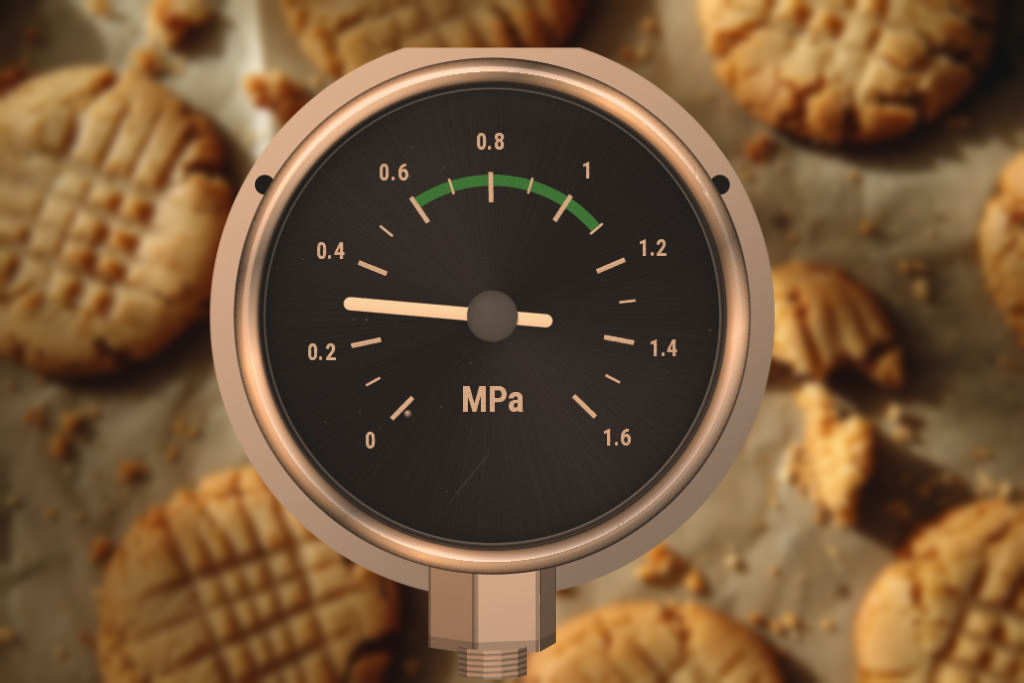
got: 0.3 MPa
